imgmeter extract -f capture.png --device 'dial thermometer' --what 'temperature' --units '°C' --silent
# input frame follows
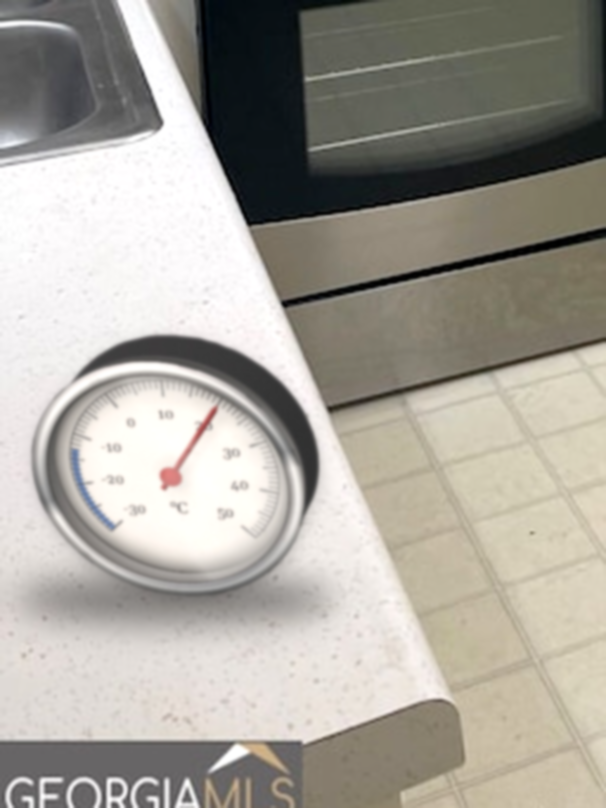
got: 20 °C
